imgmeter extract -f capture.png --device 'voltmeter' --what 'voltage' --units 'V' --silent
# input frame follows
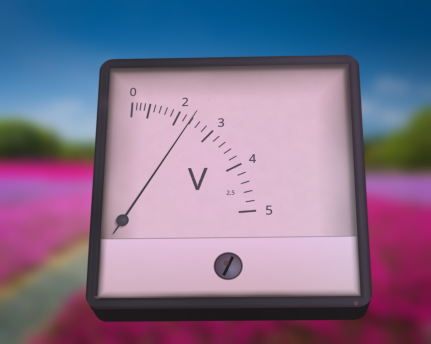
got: 2.4 V
